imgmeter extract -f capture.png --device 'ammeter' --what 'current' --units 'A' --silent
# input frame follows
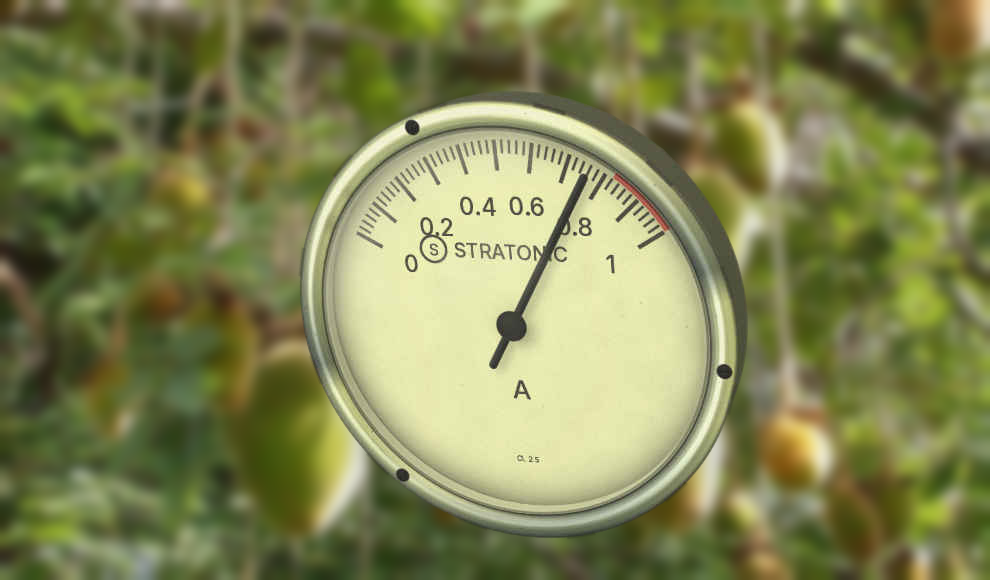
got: 0.76 A
